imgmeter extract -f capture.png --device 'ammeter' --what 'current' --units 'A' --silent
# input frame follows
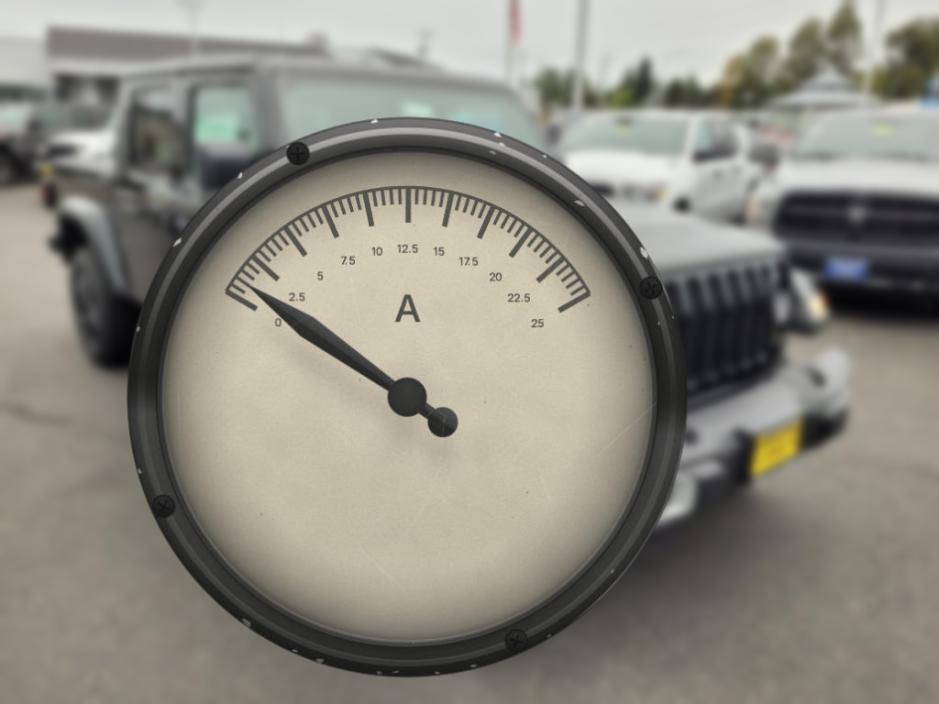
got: 1 A
